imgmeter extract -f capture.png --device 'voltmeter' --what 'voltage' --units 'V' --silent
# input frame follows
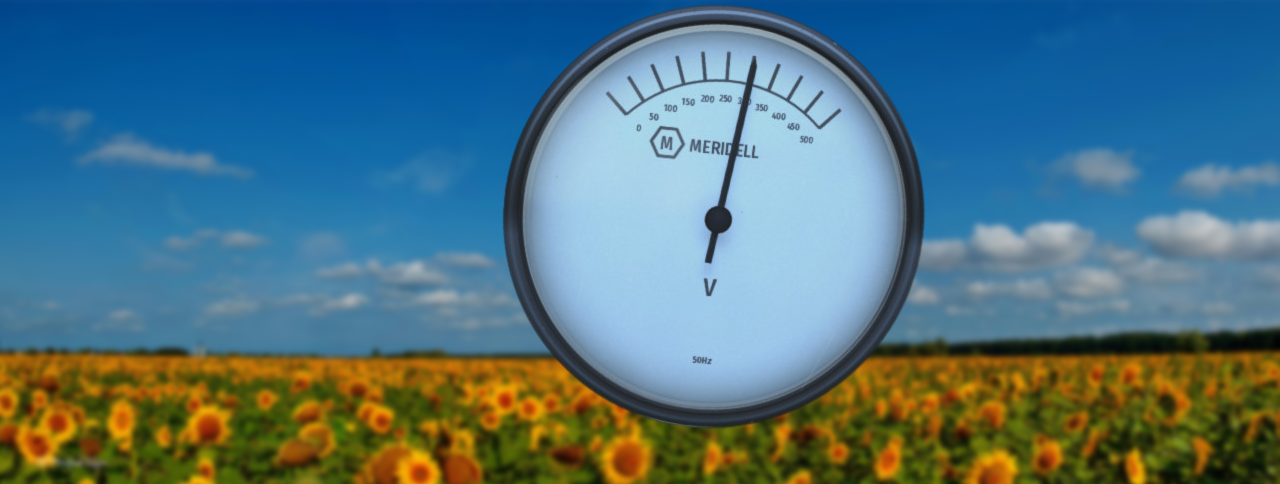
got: 300 V
